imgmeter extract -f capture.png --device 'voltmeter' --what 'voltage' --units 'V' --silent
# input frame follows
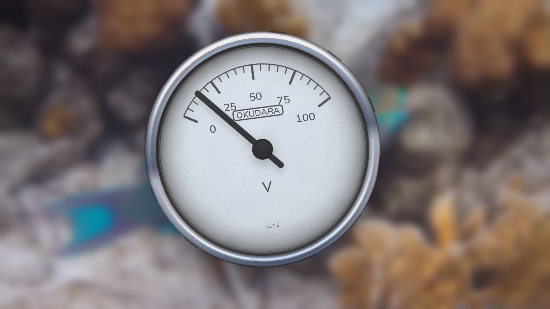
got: 15 V
